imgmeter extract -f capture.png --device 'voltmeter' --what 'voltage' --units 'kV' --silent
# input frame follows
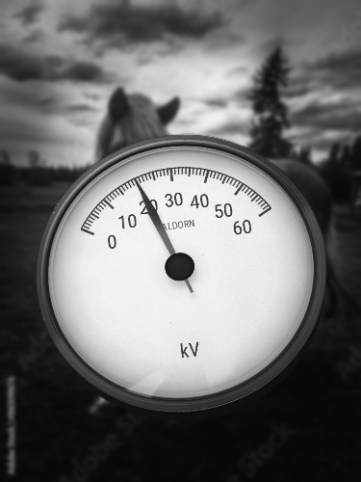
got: 20 kV
